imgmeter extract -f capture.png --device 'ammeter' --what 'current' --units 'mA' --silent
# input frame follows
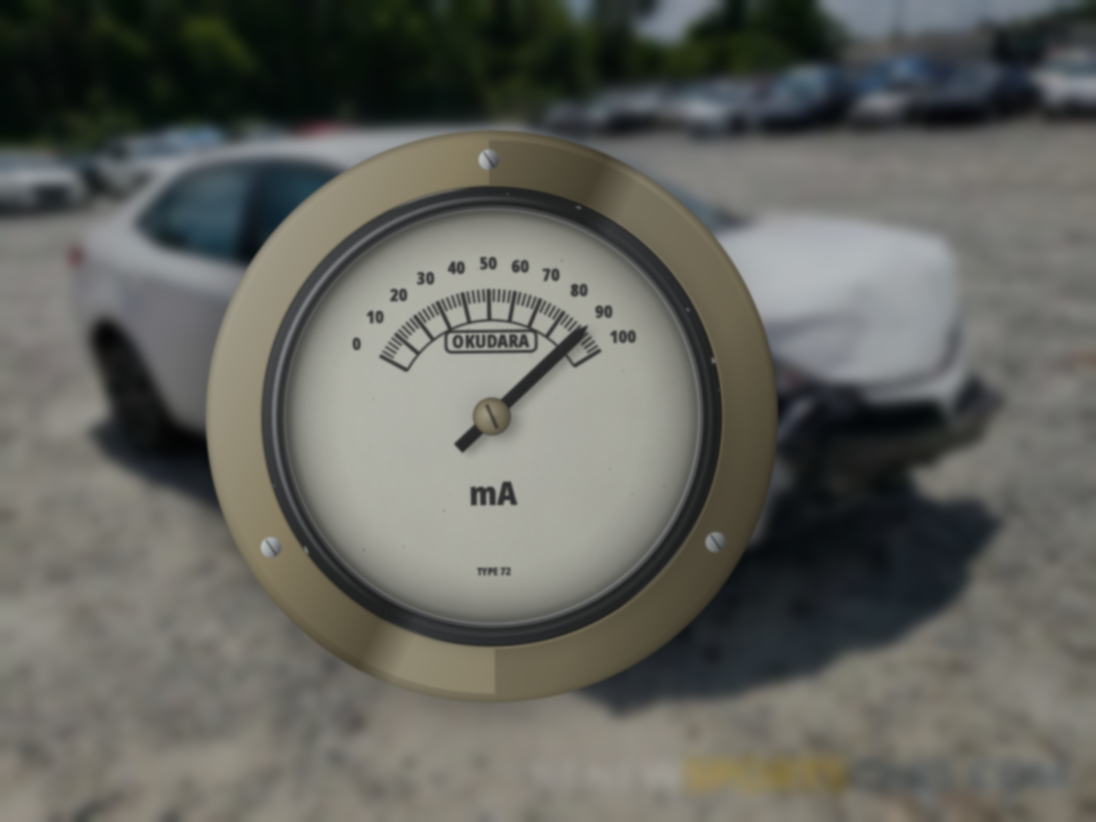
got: 90 mA
